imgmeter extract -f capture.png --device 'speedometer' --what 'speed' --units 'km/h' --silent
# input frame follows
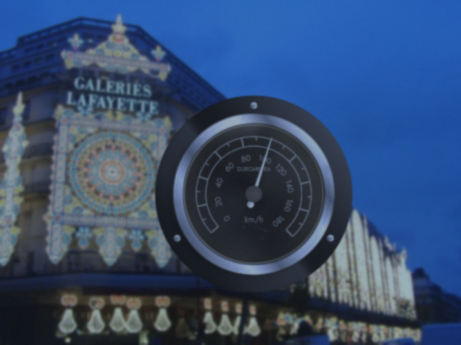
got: 100 km/h
